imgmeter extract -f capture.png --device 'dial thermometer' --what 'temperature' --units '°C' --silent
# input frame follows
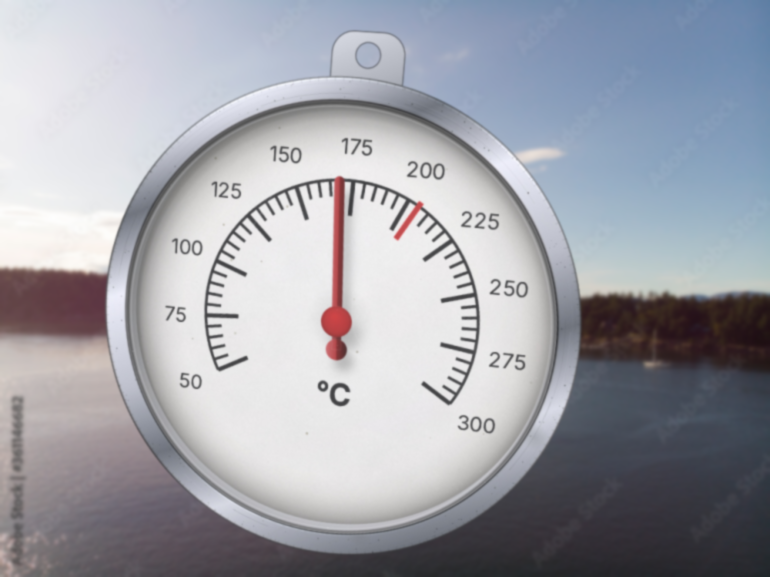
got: 170 °C
